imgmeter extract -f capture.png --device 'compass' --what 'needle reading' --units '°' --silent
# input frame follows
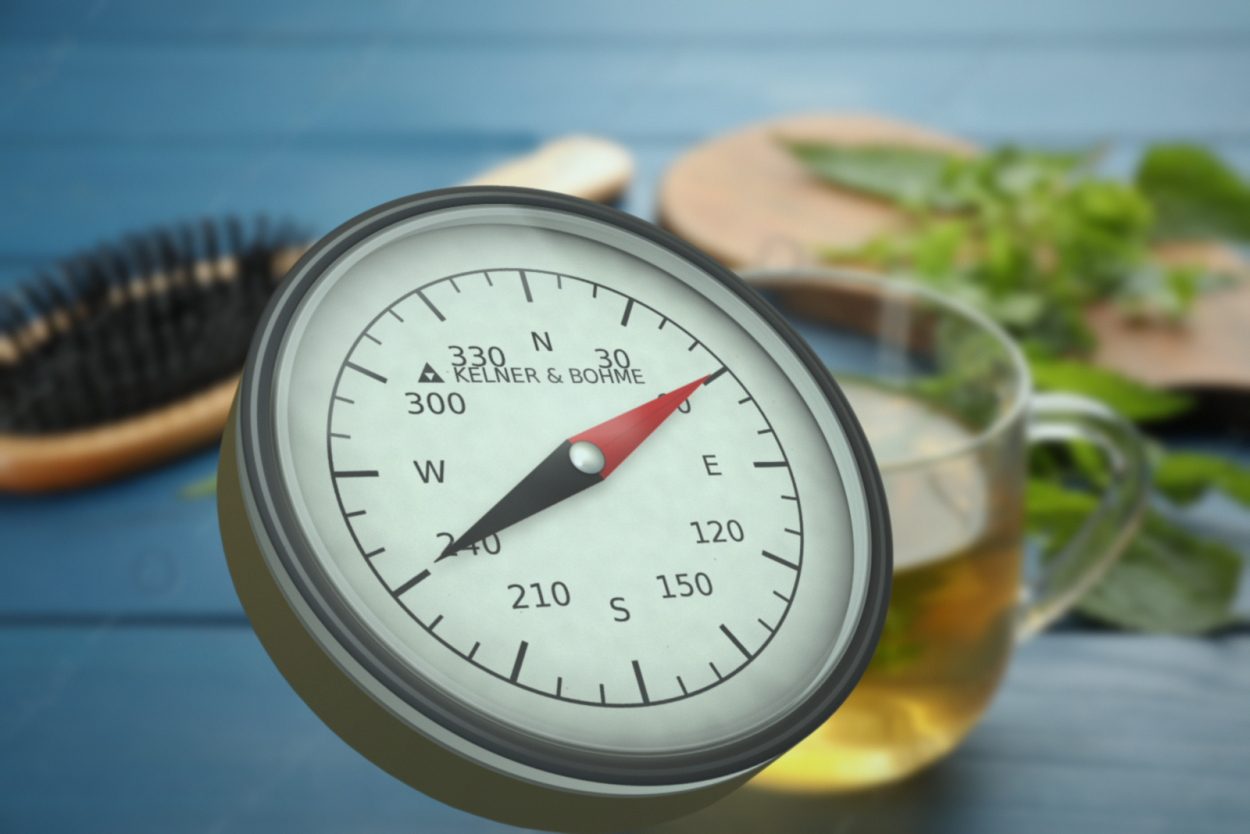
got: 60 °
